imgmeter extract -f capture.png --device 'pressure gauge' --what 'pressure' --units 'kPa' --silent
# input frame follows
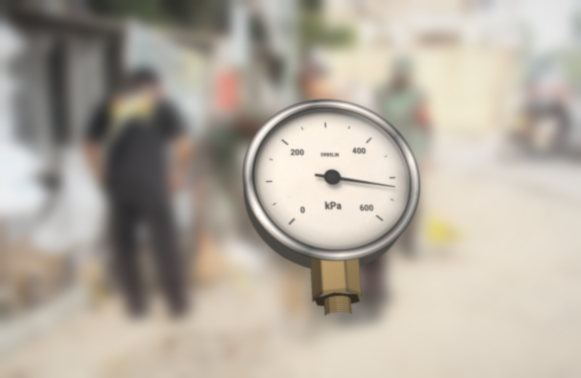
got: 525 kPa
